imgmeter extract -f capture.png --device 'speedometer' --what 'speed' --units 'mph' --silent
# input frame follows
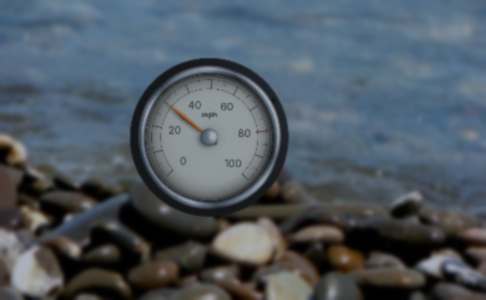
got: 30 mph
